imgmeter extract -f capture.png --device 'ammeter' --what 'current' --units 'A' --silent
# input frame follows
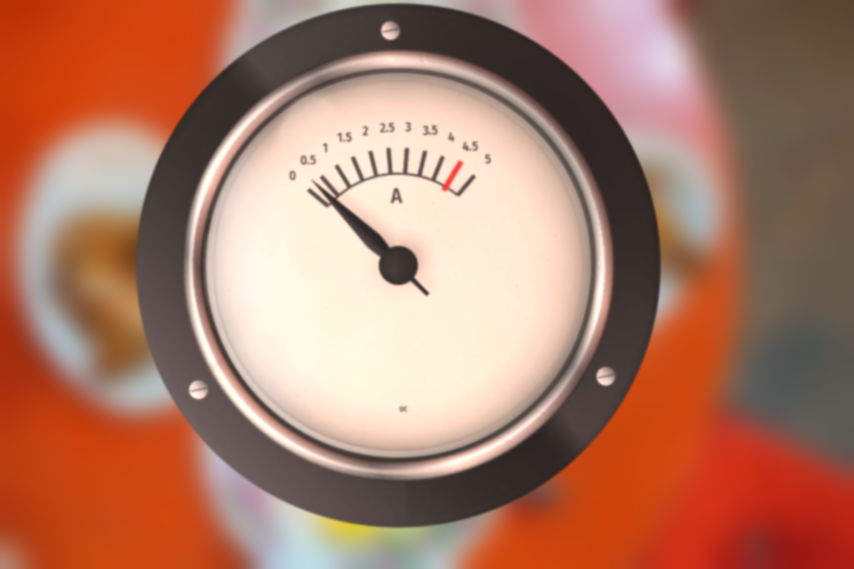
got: 0.25 A
